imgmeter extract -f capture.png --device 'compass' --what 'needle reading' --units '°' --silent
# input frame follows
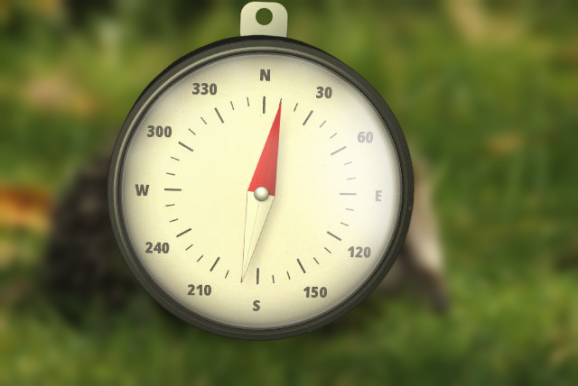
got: 10 °
